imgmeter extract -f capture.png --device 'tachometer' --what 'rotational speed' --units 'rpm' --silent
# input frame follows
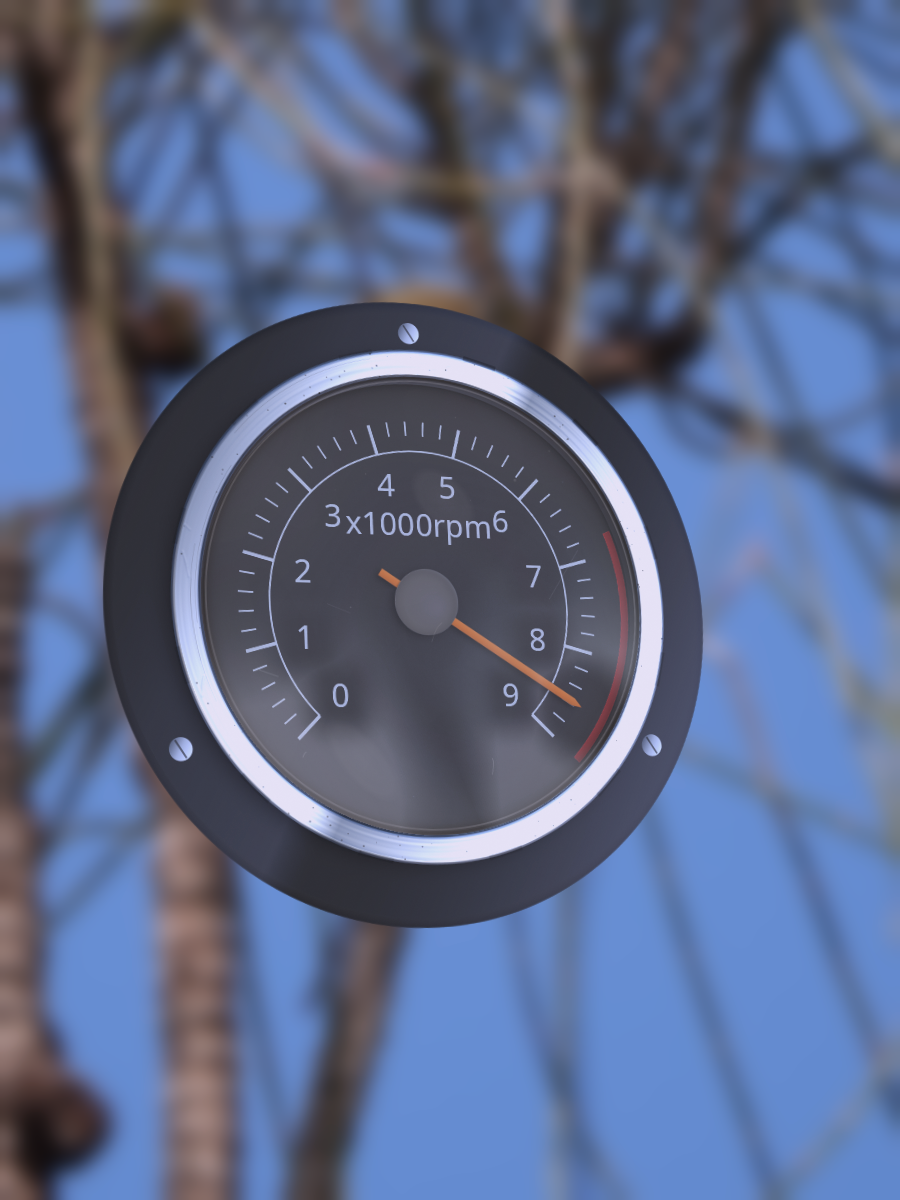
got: 8600 rpm
